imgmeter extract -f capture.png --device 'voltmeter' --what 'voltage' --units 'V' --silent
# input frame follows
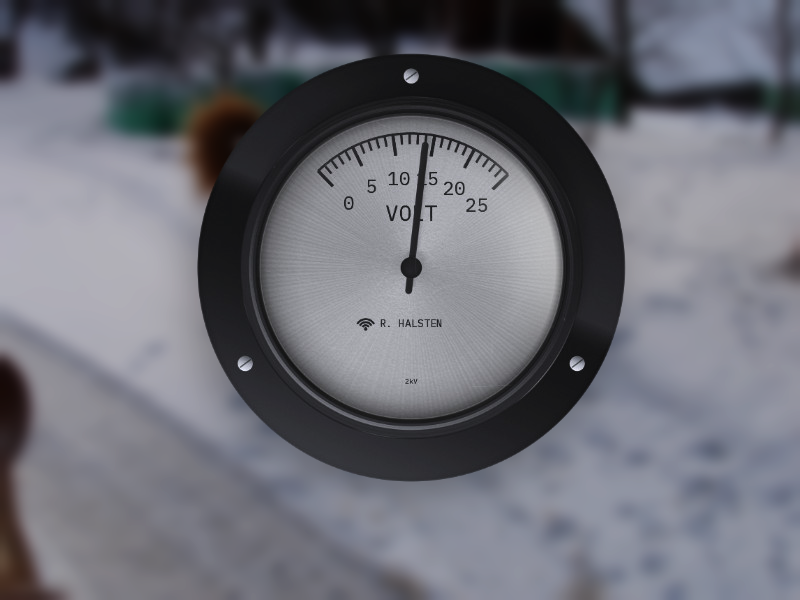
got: 14 V
